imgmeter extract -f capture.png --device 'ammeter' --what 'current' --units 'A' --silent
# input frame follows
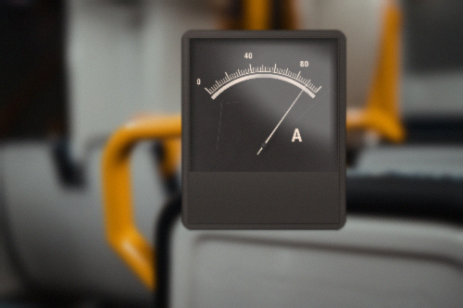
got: 90 A
